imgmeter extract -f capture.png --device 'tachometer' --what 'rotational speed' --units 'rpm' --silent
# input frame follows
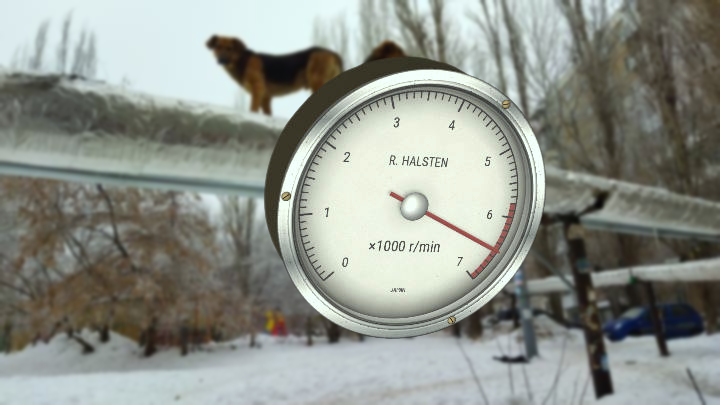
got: 6500 rpm
